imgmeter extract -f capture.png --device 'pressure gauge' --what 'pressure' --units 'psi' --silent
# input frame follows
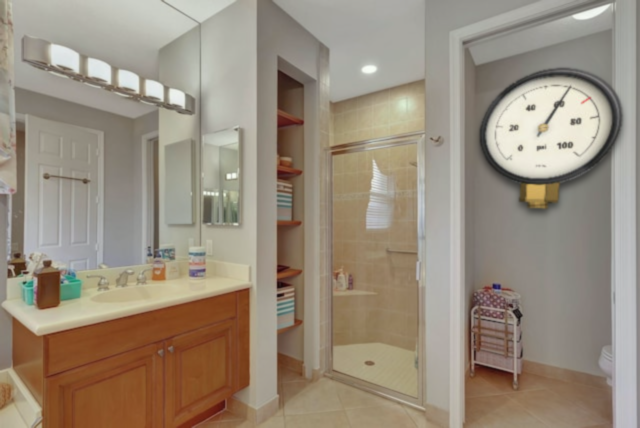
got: 60 psi
